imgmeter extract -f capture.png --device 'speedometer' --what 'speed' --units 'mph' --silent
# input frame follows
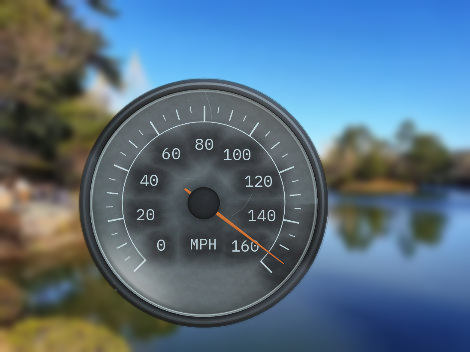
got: 155 mph
